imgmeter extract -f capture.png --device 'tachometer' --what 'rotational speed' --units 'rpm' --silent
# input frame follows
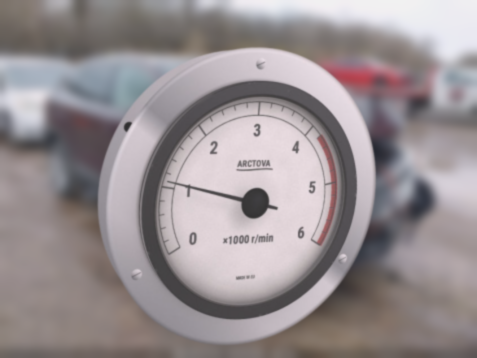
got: 1100 rpm
